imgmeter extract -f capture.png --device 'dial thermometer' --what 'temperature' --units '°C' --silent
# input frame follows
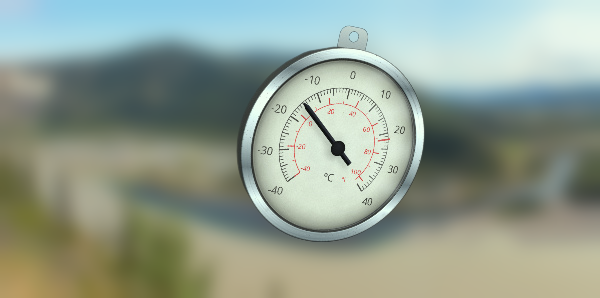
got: -15 °C
